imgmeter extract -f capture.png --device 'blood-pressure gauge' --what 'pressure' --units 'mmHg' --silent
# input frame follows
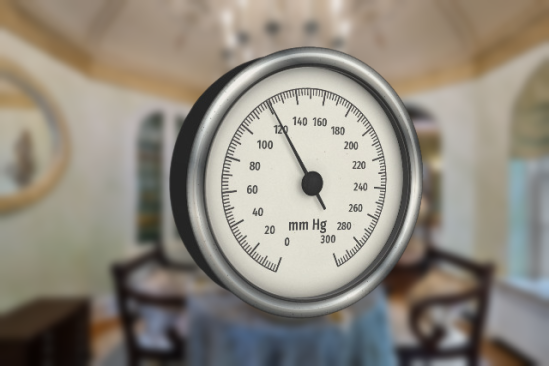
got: 120 mmHg
